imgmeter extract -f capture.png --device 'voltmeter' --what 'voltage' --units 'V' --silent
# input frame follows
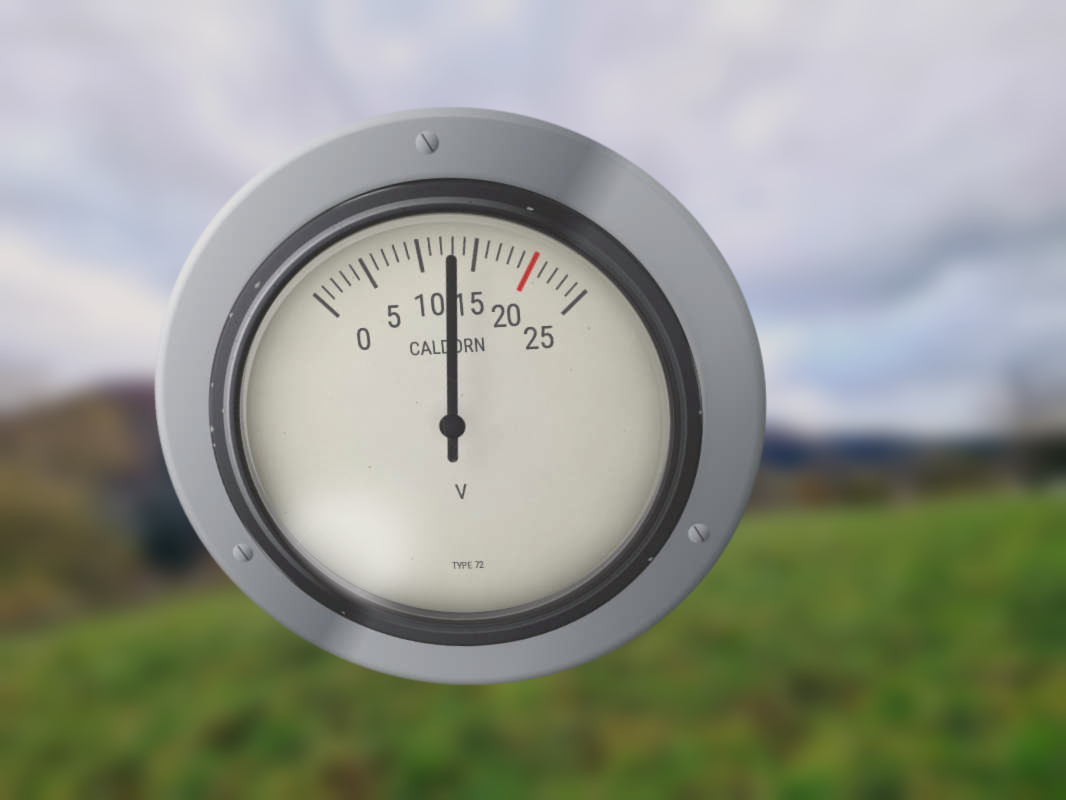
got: 13 V
